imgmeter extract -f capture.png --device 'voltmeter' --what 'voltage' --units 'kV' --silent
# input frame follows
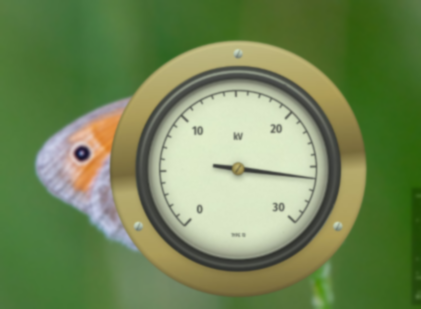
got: 26 kV
